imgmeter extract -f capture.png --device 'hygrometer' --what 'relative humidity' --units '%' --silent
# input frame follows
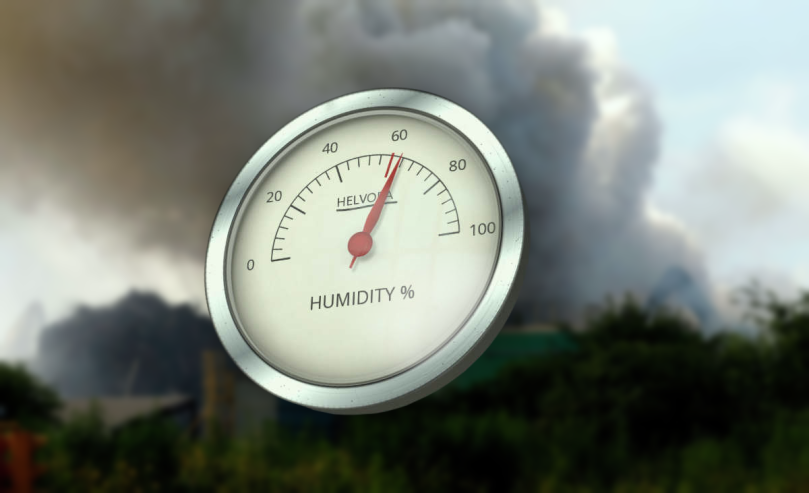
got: 64 %
